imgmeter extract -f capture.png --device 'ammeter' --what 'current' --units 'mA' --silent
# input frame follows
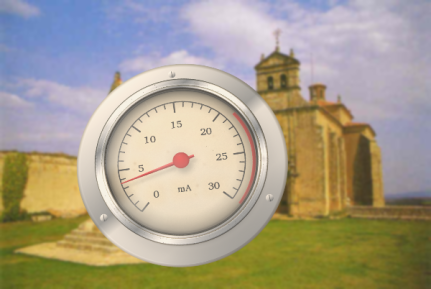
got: 3.5 mA
